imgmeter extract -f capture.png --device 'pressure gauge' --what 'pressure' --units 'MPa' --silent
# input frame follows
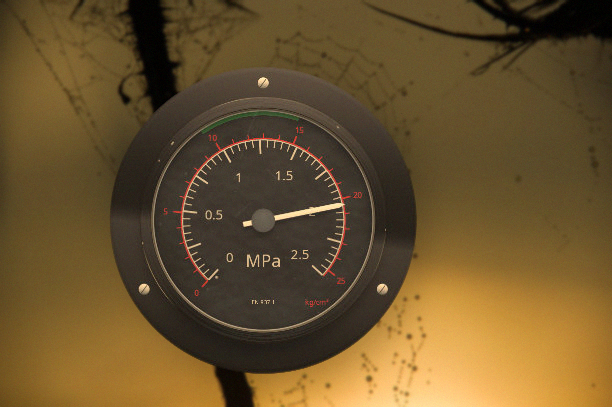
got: 2 MPa
